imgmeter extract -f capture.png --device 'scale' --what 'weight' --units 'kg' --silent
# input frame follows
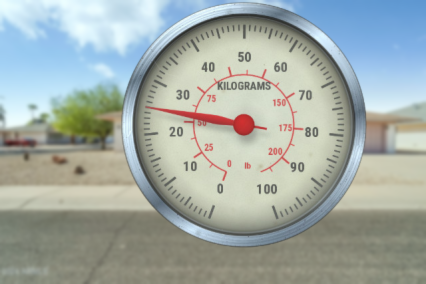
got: 25 kg
